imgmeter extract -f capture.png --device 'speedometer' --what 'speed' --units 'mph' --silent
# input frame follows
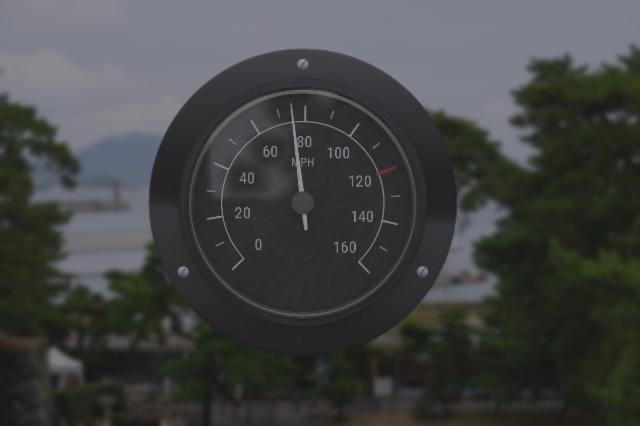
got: 75 mph
